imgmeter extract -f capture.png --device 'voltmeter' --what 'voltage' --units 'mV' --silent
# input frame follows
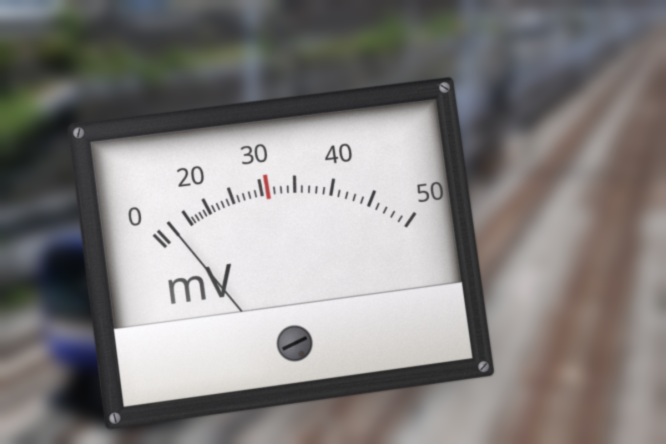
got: 10 mV
